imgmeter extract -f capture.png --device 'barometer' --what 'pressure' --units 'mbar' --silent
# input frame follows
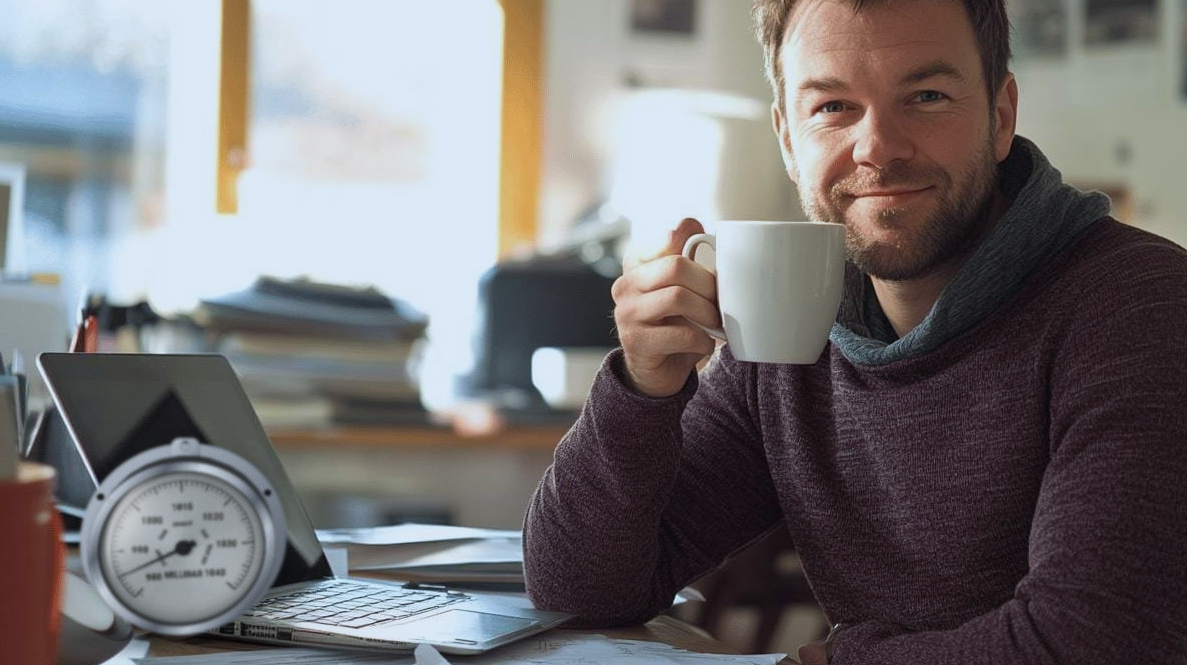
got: 985 mbar
